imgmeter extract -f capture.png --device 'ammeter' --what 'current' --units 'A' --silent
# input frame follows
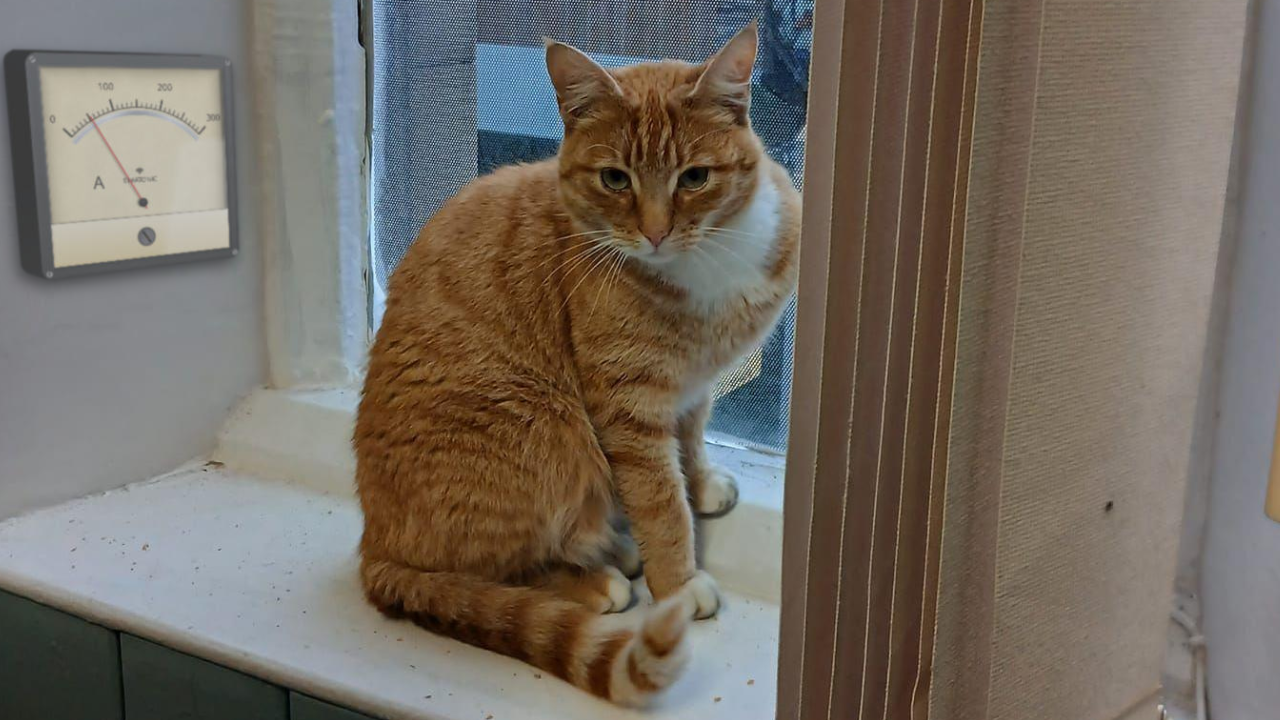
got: 50 A
